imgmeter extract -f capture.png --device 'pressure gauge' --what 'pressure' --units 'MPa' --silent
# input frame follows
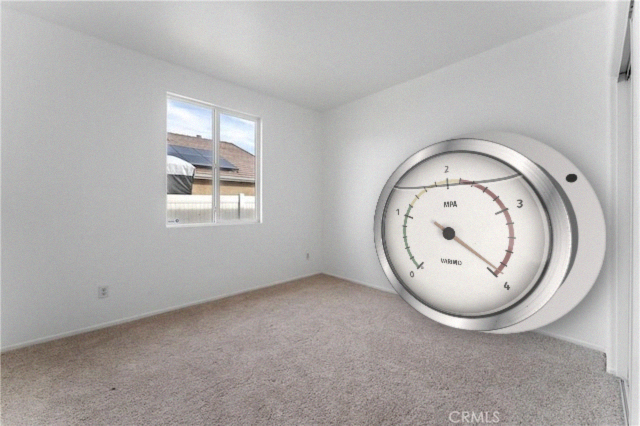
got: 3.9 MPa
